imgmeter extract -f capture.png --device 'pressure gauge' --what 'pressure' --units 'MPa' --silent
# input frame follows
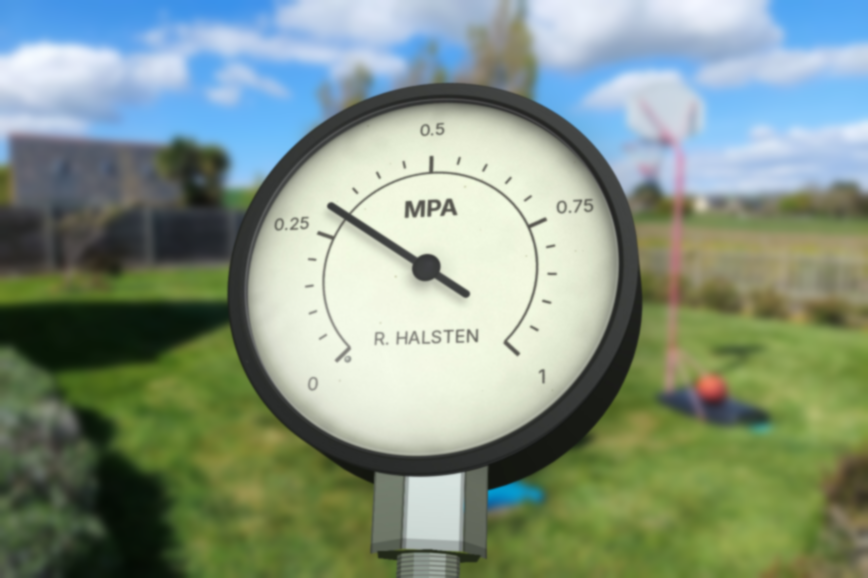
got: 0.3 MPa
